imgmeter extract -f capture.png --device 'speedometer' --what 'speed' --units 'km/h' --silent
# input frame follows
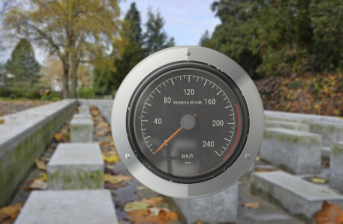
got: 0 km/h
